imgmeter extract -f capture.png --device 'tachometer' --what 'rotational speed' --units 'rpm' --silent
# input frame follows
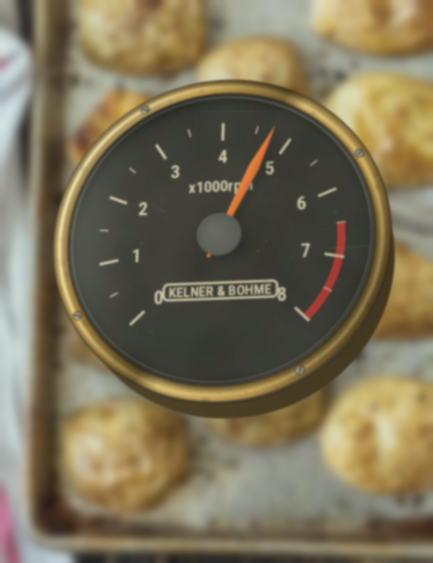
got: 4750 rpm
